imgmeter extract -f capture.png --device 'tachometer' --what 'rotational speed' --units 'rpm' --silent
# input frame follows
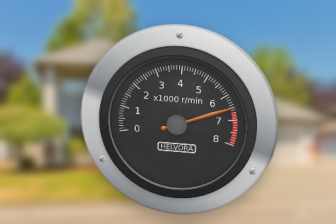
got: 6500 rpm
